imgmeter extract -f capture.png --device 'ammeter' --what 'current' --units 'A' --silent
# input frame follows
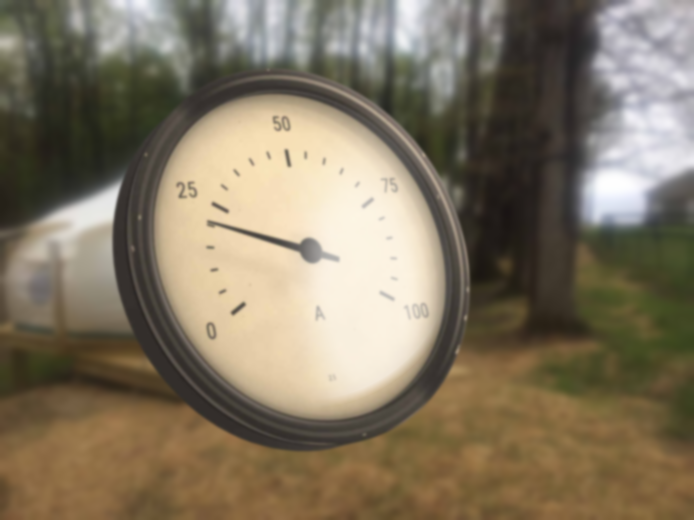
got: 20 A
